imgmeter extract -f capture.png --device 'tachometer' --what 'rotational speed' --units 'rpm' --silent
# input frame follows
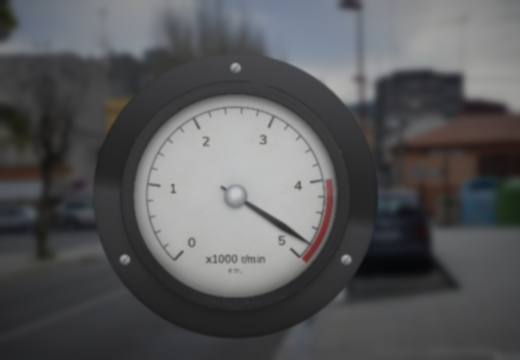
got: 4800 rpm
